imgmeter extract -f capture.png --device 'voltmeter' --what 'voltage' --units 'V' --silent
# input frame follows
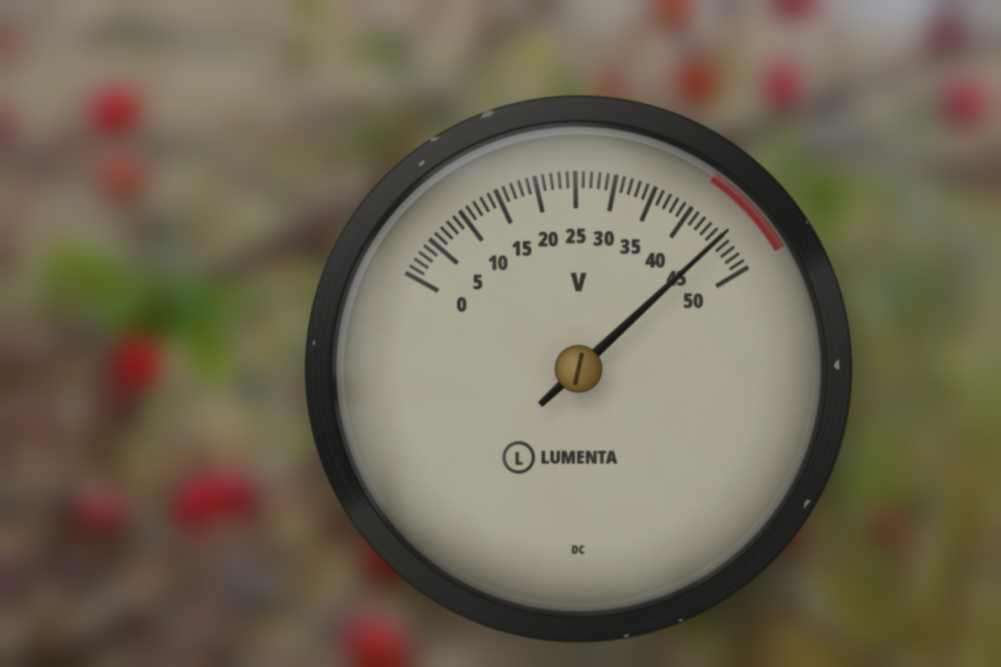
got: 45 V
